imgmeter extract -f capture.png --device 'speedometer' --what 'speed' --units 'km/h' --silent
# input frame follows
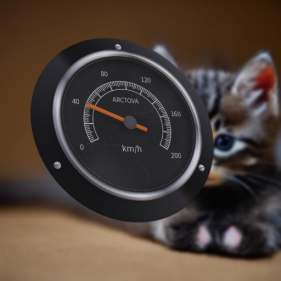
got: 40 km/h
